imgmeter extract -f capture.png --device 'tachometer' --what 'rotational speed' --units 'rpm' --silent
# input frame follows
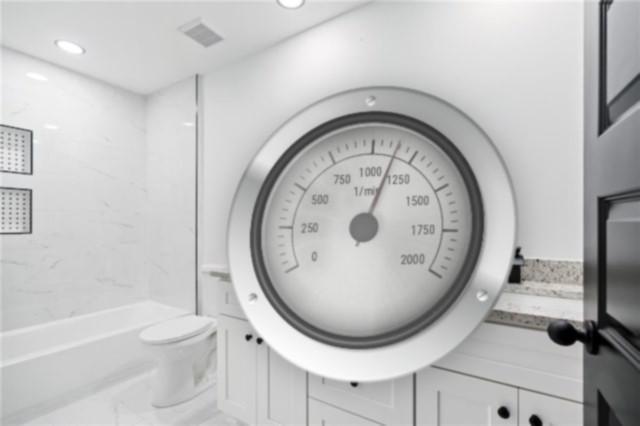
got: 1150 rpm
